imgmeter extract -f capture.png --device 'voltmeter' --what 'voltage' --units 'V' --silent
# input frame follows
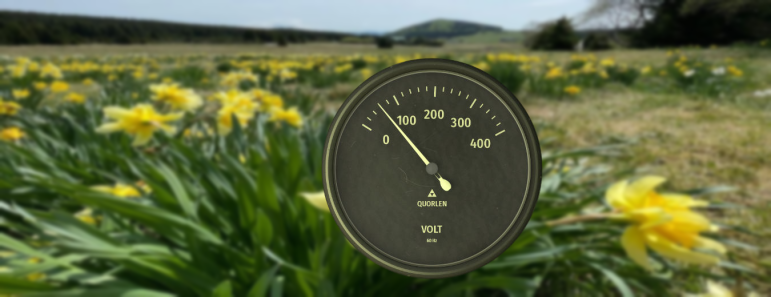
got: 60 V
